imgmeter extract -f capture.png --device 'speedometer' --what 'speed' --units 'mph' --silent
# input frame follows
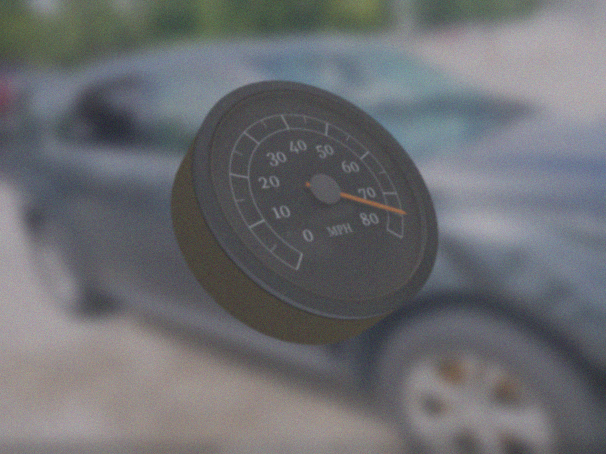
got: 75 mph
